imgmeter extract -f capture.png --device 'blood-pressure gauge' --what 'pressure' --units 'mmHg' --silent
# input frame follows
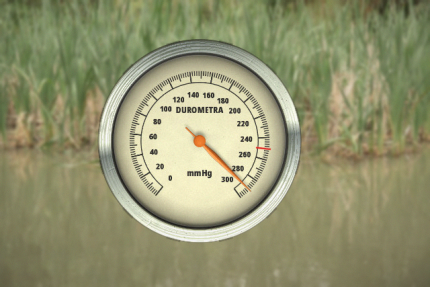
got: 290 mmHg
